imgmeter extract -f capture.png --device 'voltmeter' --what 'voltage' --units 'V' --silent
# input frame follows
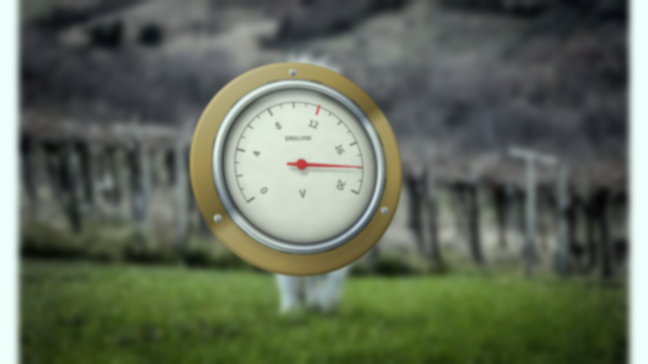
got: 18 V
